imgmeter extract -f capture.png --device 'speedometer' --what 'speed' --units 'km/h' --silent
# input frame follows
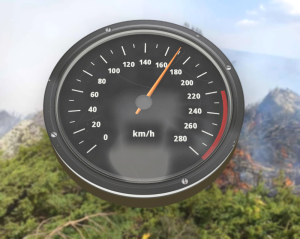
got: 170 km/h
